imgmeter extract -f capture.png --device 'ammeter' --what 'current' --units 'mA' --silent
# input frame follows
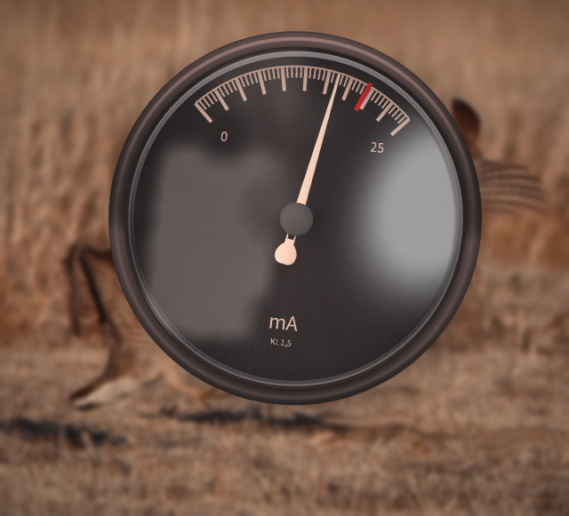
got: 16 mA
